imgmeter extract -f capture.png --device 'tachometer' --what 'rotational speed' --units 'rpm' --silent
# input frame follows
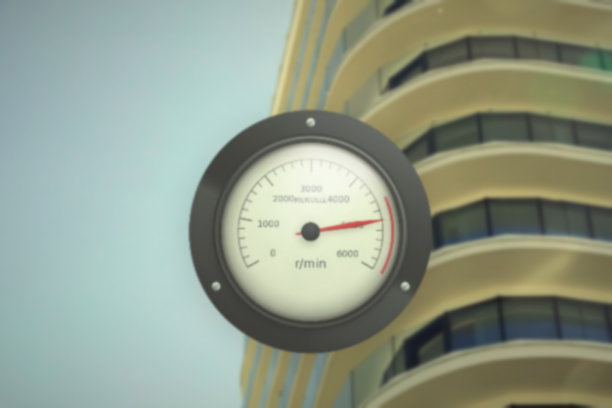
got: 5000 rpm
